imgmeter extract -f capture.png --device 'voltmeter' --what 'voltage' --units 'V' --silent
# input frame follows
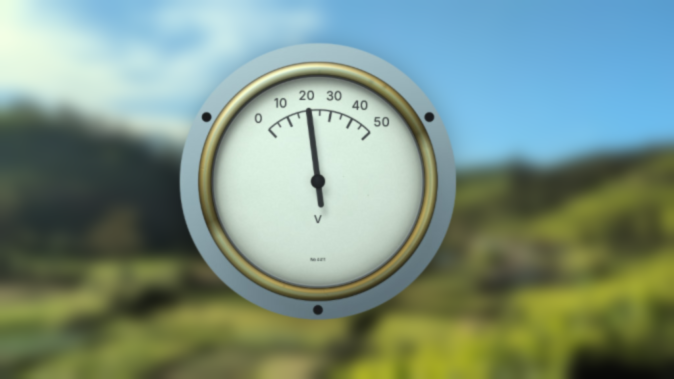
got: 20 V
